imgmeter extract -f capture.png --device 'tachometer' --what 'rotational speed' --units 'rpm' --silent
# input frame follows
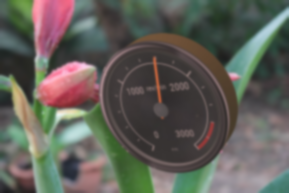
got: 1600 rpm
